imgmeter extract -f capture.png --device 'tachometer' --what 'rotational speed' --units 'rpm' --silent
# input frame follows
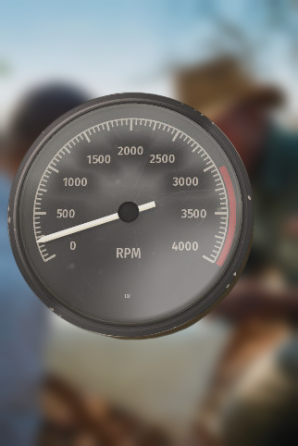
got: 200 rpm
